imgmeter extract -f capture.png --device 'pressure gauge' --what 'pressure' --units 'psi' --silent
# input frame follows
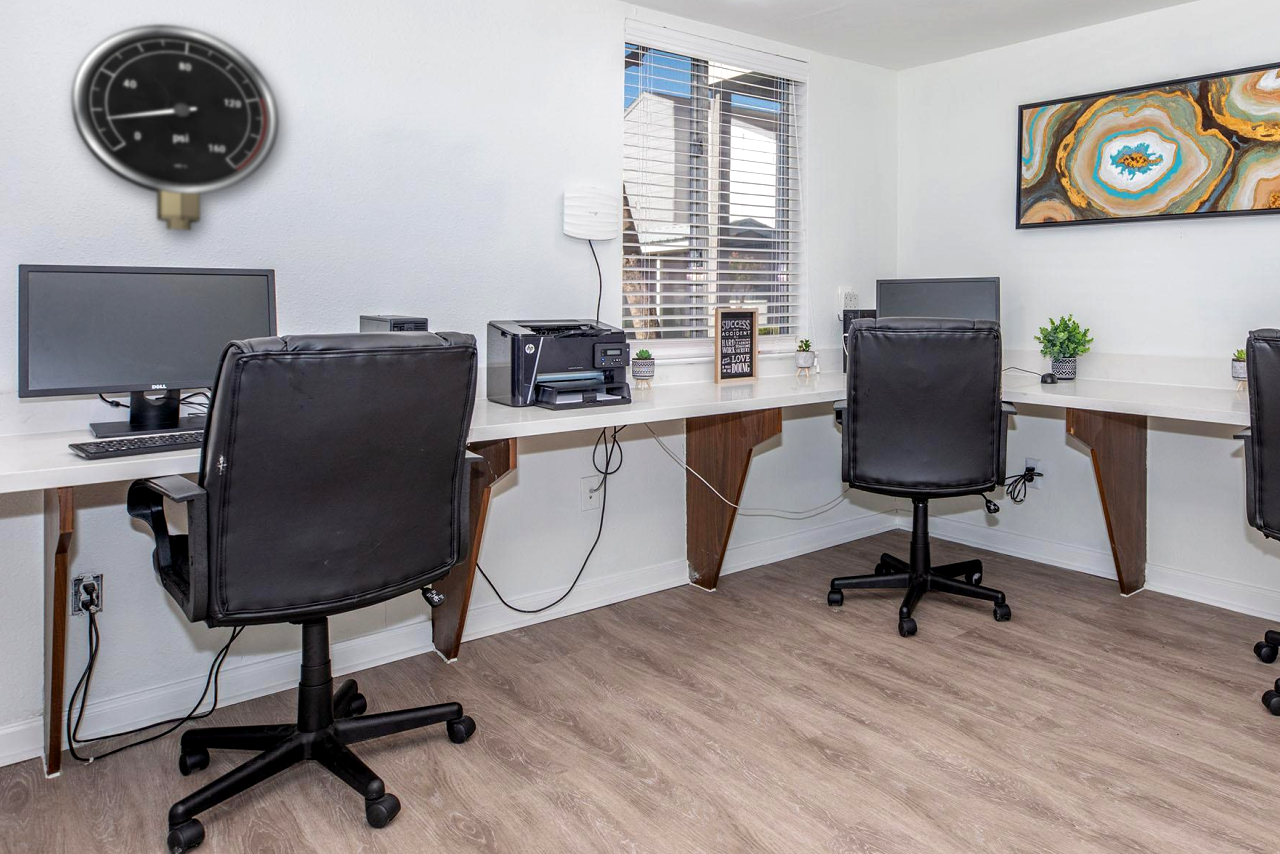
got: 15 psi
